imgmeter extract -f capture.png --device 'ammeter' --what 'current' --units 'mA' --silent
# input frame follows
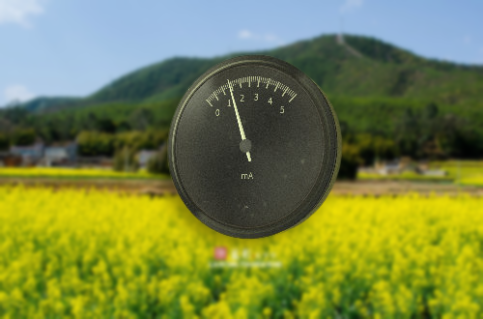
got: 1.5 mA
